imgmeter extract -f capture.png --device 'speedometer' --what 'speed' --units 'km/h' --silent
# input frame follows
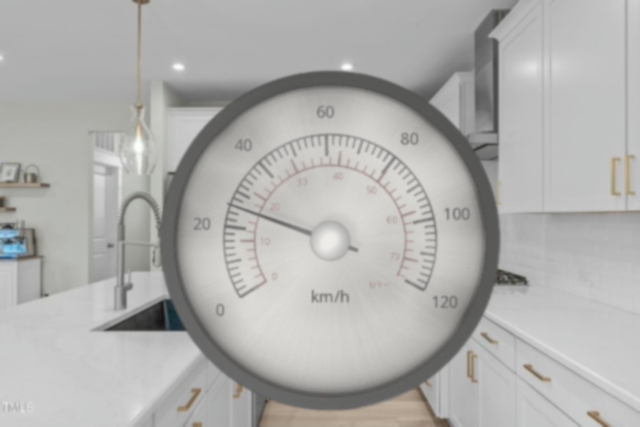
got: 26 km/h
